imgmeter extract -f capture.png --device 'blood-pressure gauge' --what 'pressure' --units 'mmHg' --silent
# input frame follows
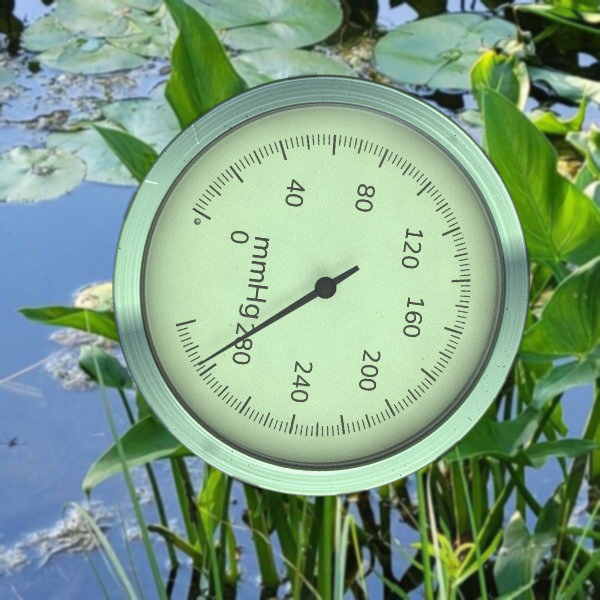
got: 284 mmHg
